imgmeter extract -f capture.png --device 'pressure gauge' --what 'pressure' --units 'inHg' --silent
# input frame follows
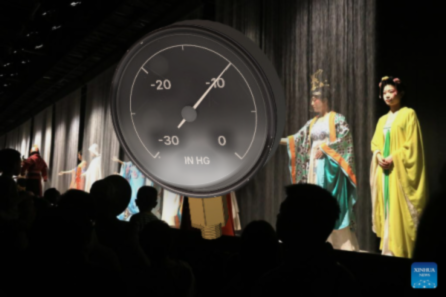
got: -10 inHg
